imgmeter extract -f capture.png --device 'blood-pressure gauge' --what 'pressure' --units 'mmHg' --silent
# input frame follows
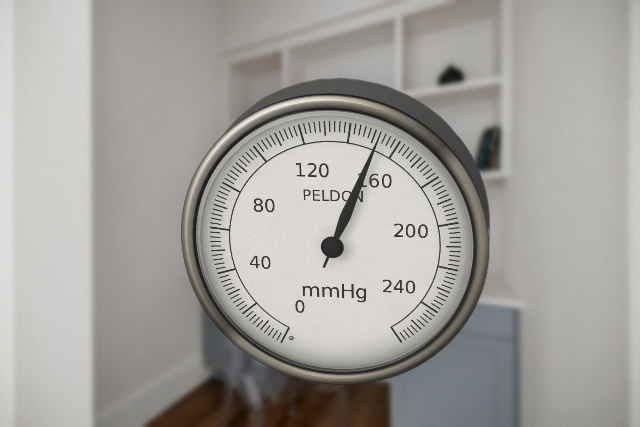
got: 152 mmHg
